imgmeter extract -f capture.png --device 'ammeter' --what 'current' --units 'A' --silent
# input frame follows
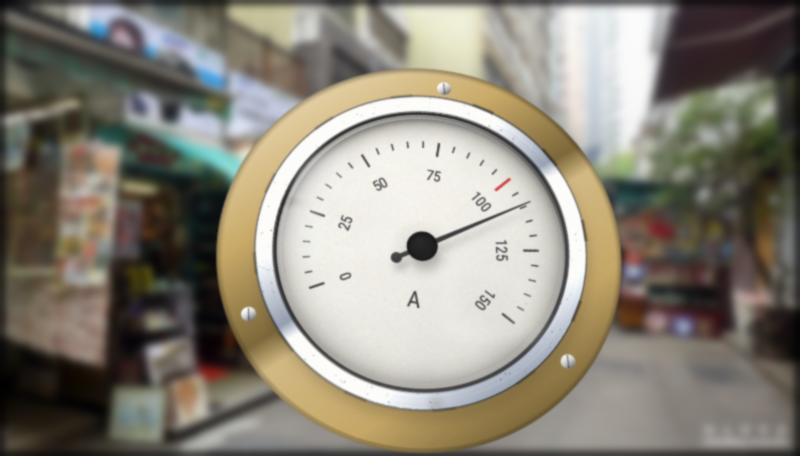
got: 110 A
